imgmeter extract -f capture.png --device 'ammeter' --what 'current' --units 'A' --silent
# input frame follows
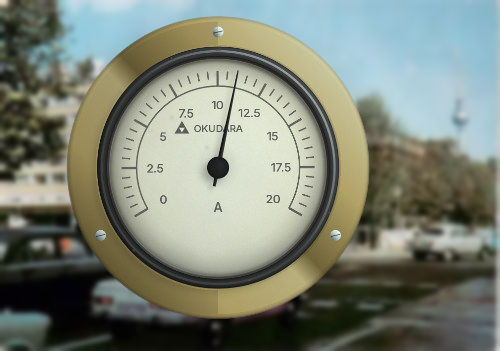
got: 11 A
